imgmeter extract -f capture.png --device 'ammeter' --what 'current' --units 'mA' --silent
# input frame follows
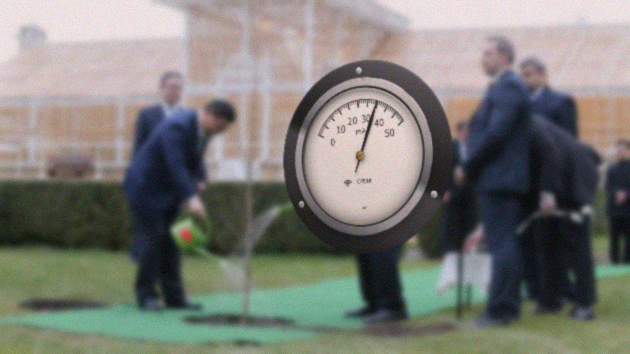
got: 35 mA
